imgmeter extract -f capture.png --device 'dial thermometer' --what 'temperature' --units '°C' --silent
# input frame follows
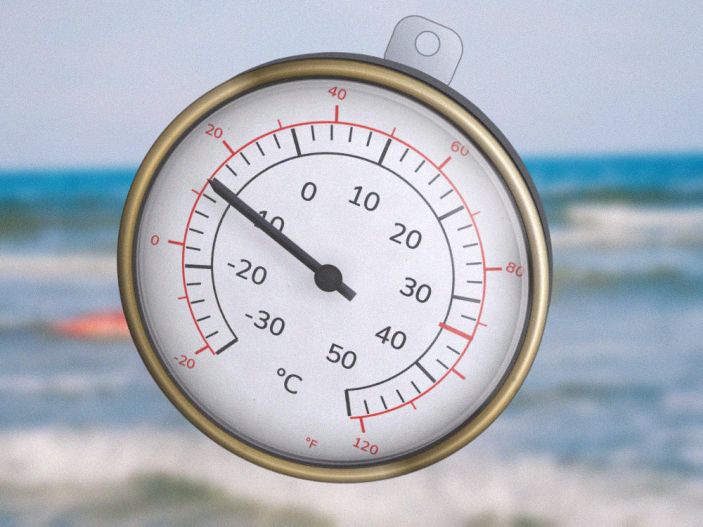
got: -10 °C
